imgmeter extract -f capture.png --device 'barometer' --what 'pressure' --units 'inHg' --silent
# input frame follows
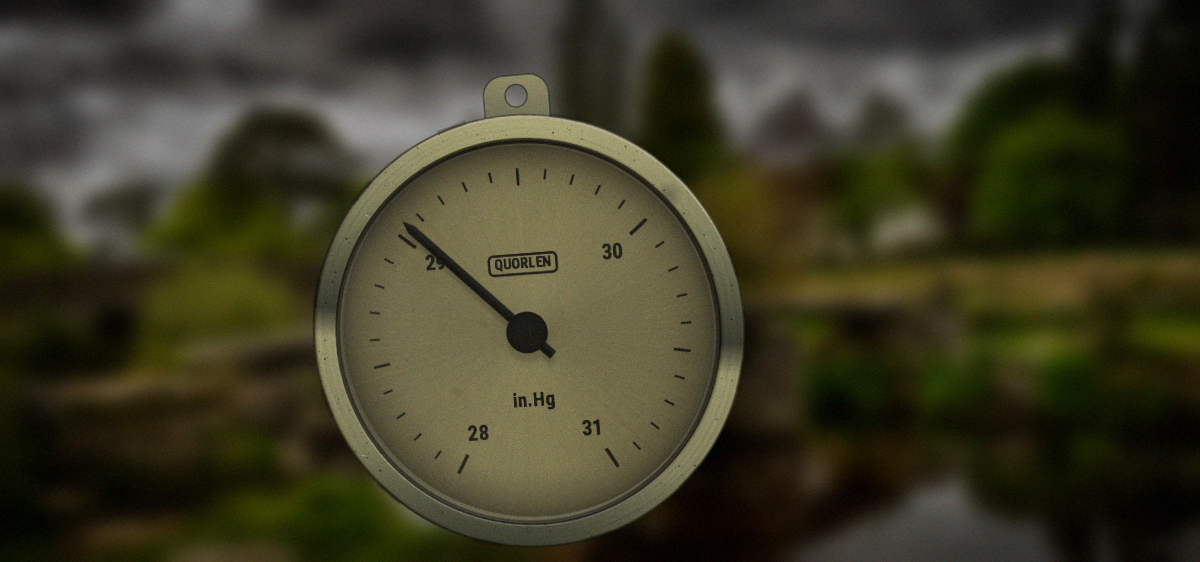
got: 29.05 inHg
